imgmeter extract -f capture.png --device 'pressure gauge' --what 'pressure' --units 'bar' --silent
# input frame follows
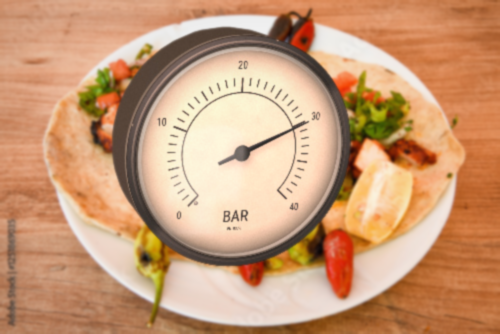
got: 30 bar
